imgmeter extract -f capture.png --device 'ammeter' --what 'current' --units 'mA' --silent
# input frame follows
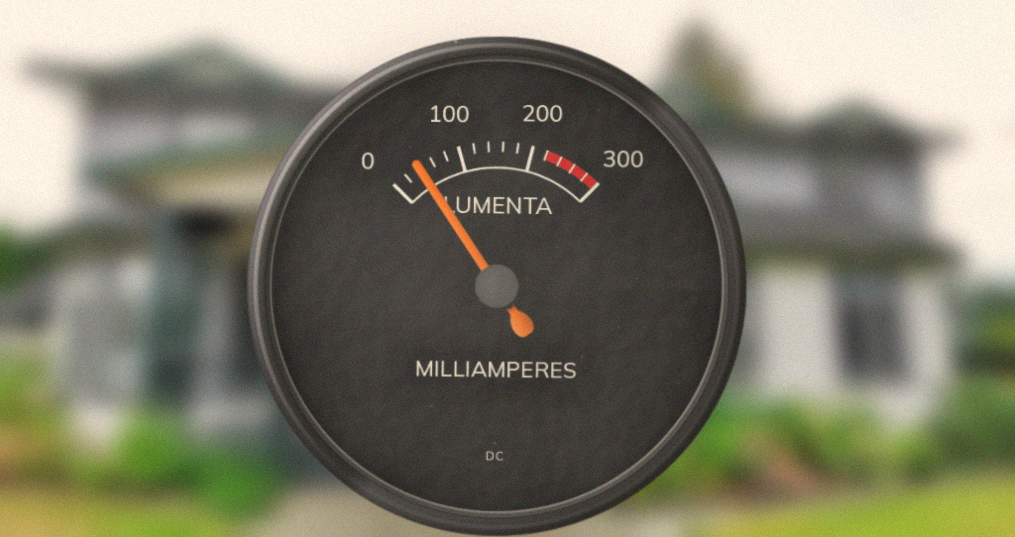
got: 40 mA
